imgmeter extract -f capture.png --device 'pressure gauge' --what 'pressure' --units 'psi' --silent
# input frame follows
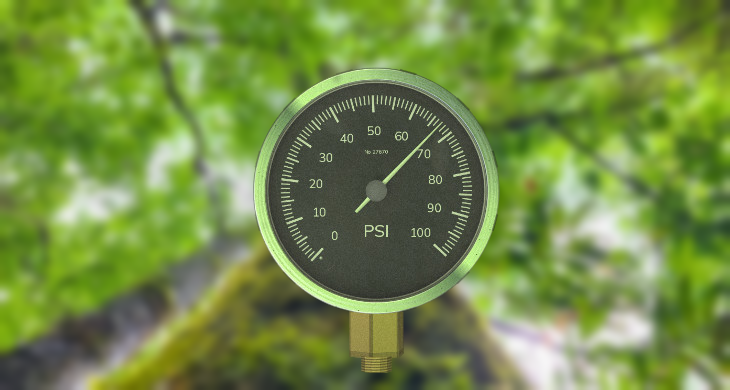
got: 67 psi
